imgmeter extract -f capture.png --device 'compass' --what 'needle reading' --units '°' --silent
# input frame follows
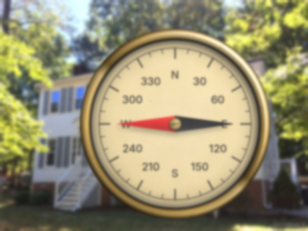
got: 270 °
